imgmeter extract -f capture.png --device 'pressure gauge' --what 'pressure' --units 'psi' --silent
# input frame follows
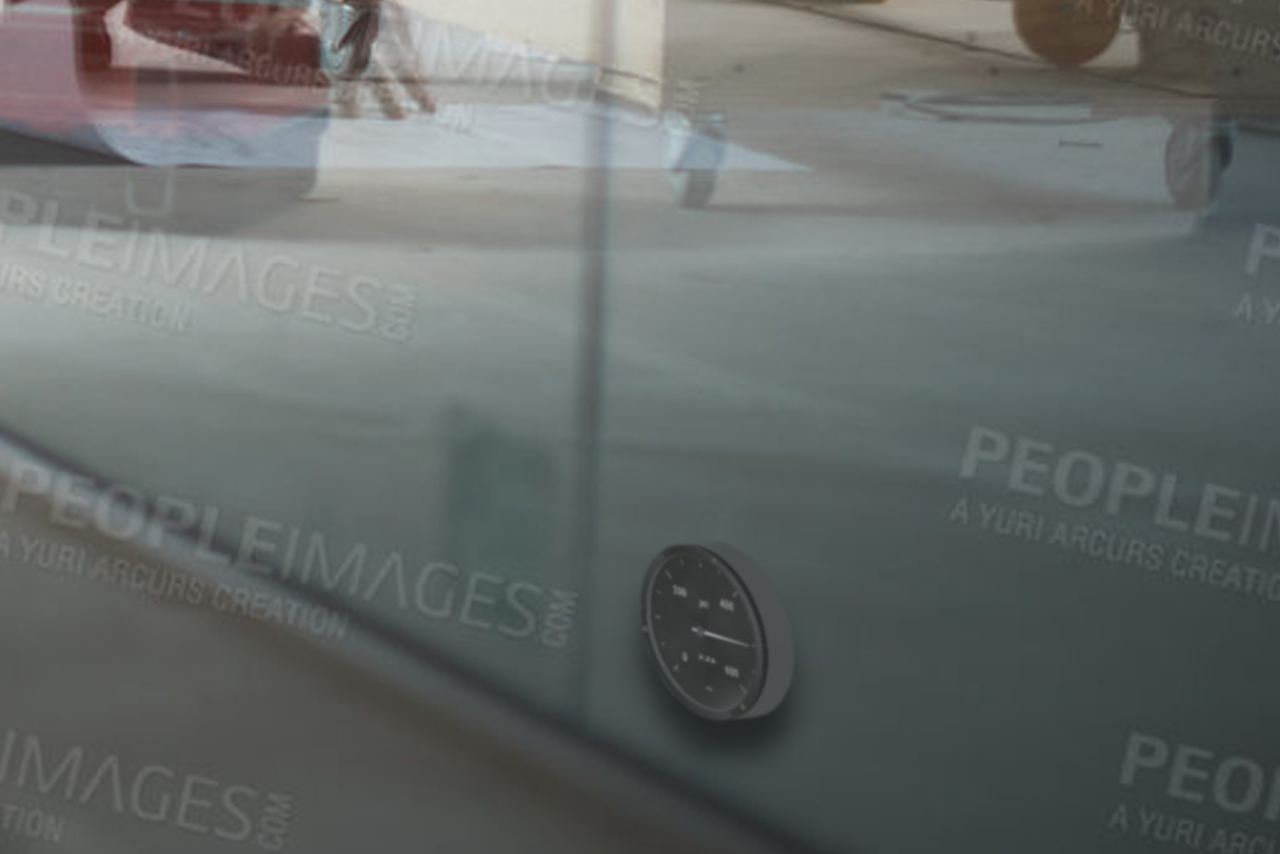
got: 500 psi
